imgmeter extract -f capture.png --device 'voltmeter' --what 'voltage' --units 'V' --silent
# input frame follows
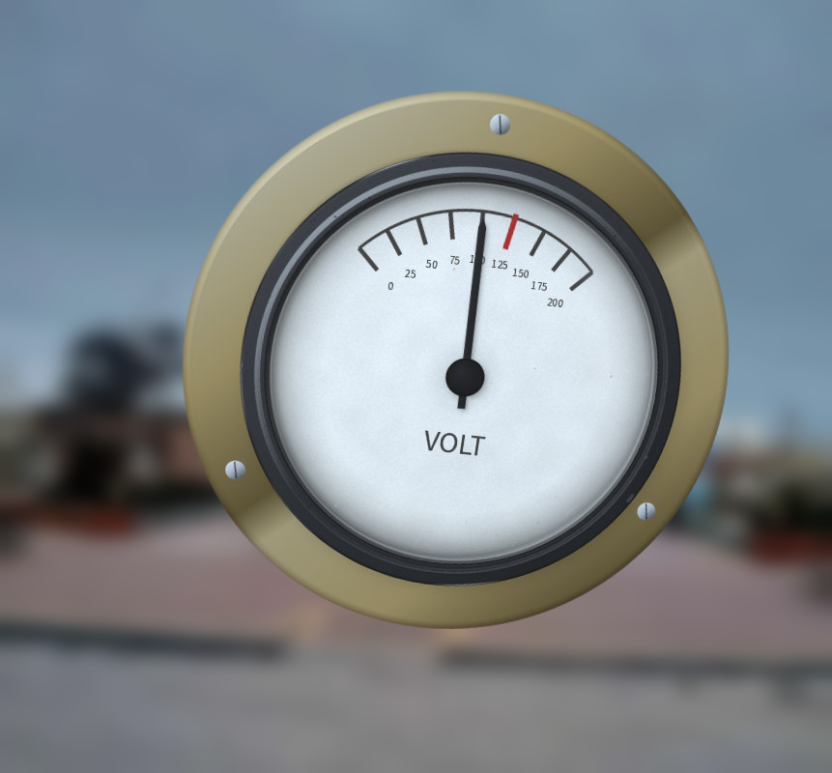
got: 100 V
